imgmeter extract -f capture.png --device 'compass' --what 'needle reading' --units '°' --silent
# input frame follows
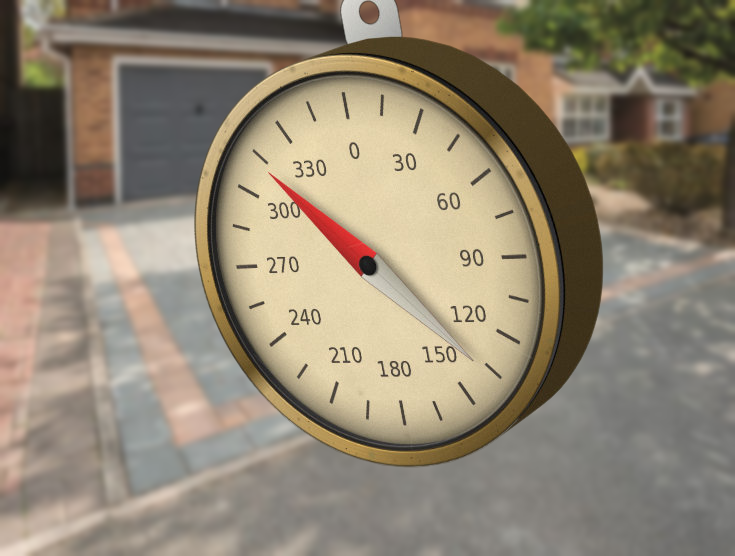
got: 315 °
